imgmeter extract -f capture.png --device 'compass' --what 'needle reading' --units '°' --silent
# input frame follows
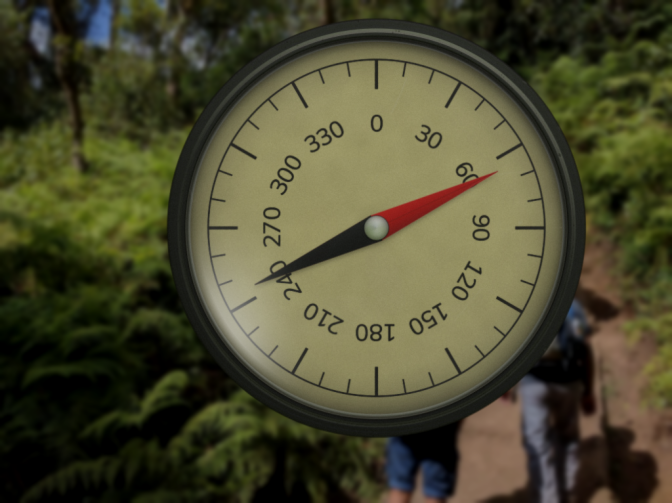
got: 65 °
